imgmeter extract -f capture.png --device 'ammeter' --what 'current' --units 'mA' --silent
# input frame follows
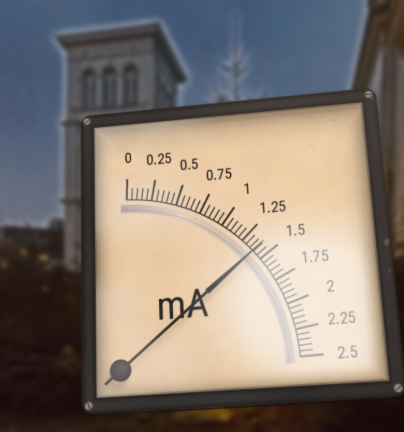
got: 1.4 mA
